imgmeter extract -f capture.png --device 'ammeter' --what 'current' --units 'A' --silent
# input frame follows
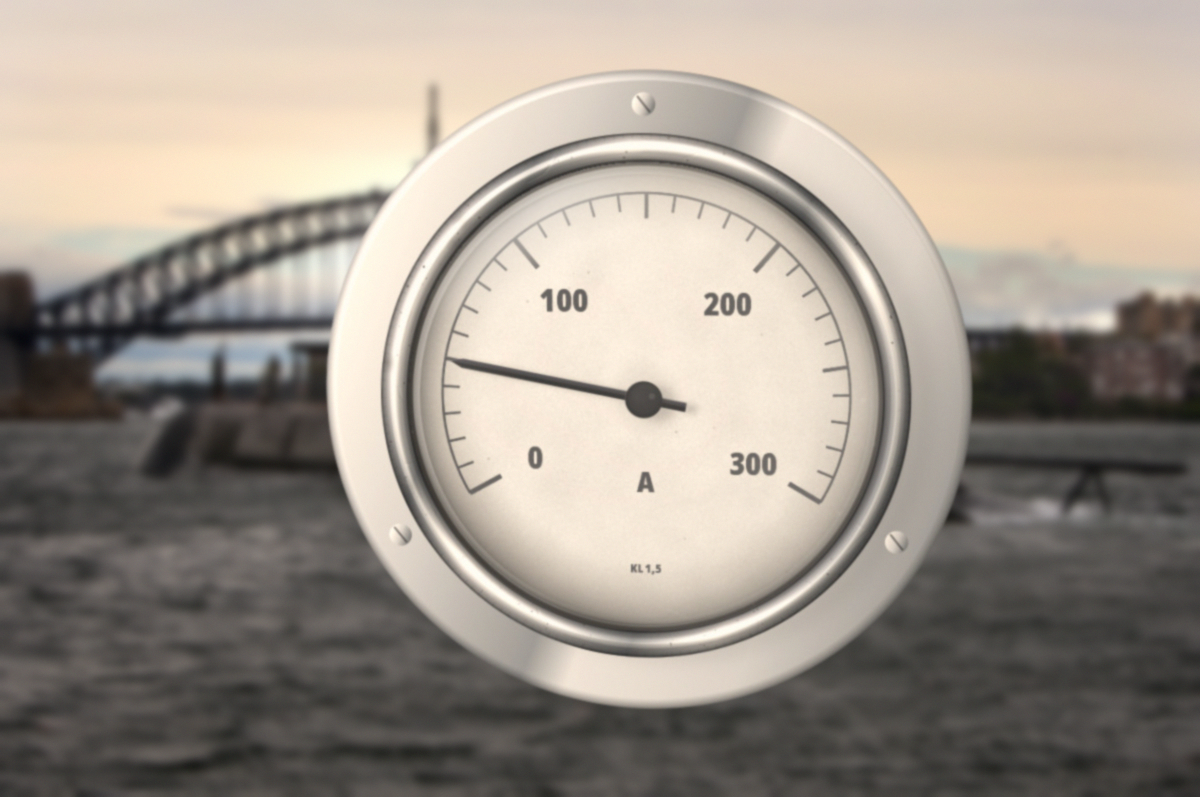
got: 50 A
